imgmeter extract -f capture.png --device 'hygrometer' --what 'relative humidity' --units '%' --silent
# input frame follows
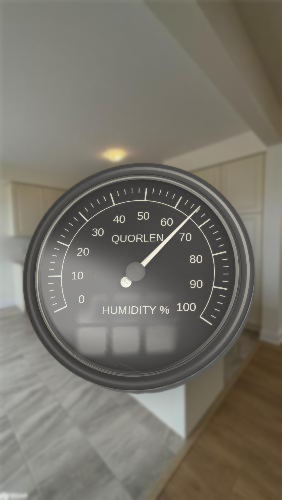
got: 66 %
